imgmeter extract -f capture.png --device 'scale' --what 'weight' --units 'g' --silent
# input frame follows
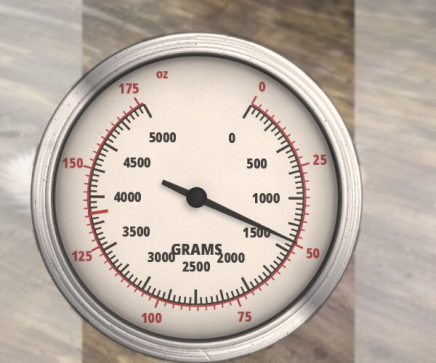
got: 1400 g
